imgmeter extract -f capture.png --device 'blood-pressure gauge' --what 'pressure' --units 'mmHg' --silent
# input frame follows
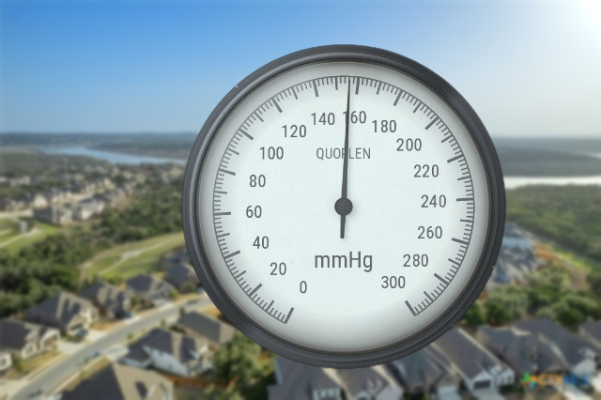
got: 156 mmHg
